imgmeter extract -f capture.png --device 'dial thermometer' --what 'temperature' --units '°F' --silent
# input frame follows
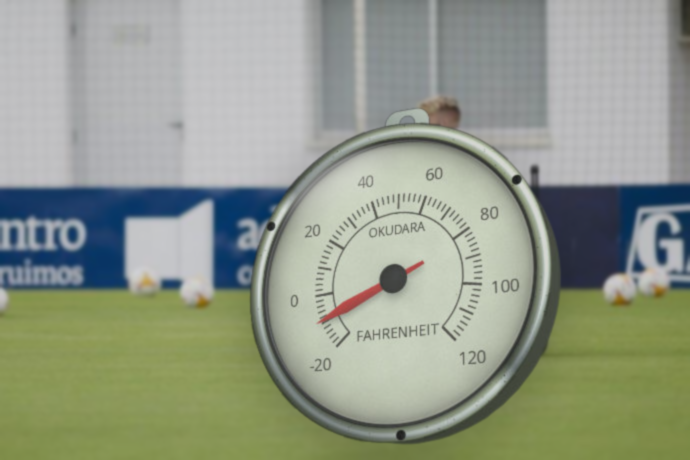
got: -10 °F
